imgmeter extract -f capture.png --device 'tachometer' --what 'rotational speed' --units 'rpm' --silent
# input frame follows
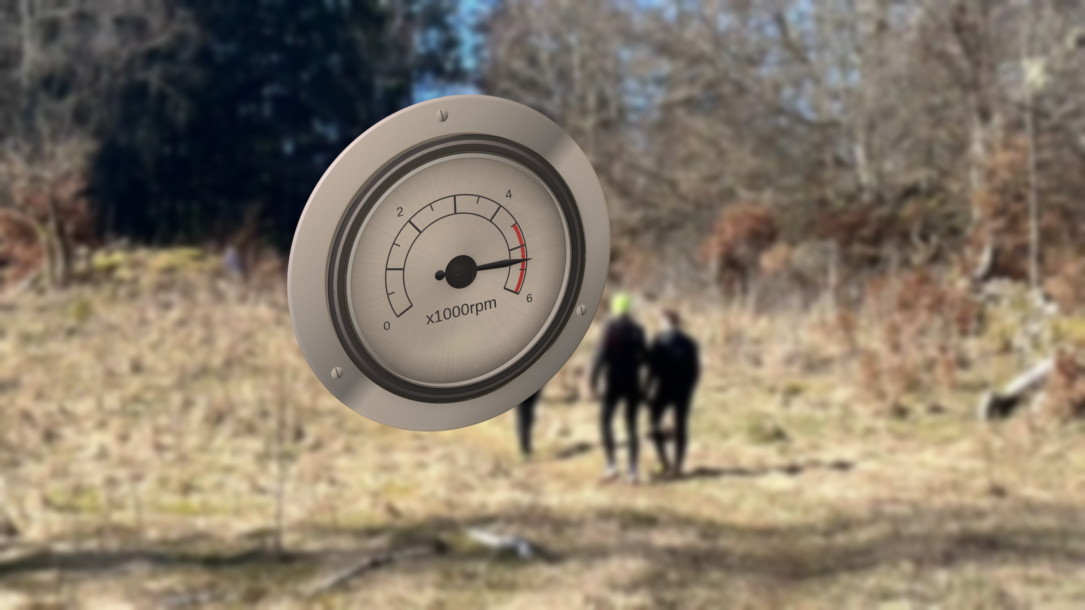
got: 5250 rpm
